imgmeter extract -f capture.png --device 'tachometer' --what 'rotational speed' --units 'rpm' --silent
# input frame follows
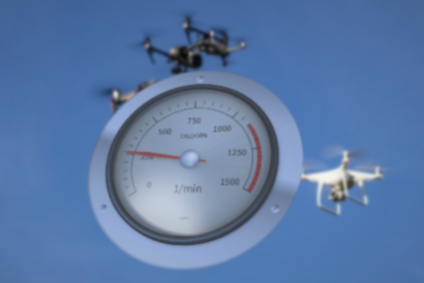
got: 250 rpm
